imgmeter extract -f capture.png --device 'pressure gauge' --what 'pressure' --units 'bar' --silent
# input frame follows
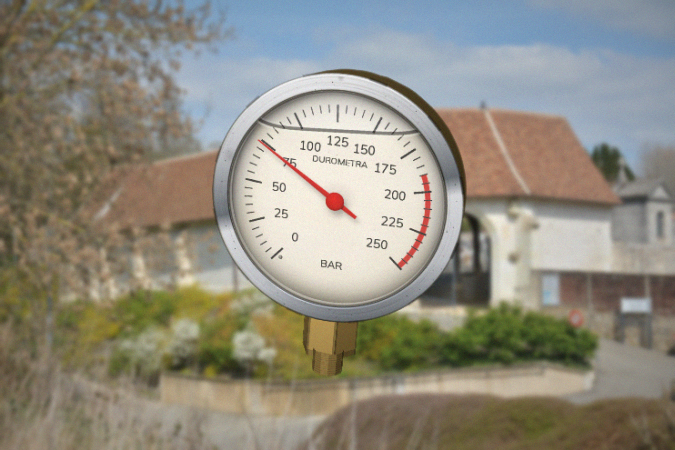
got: 75 bar
